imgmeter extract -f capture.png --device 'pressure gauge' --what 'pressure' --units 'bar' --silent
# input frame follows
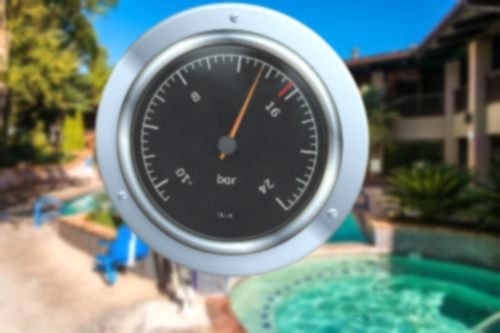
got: 13.5 bar
